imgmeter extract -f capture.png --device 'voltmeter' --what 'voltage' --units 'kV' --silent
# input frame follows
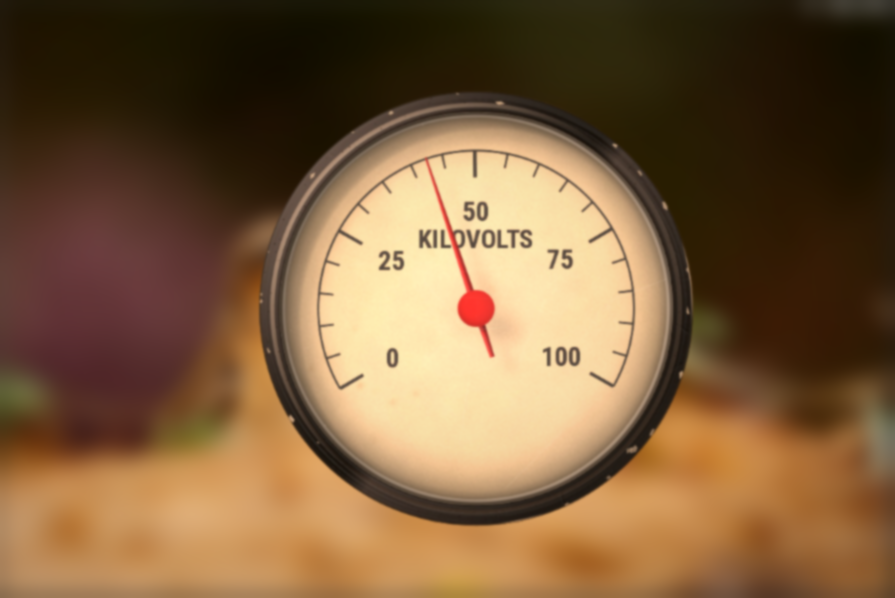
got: 42.5 kV
